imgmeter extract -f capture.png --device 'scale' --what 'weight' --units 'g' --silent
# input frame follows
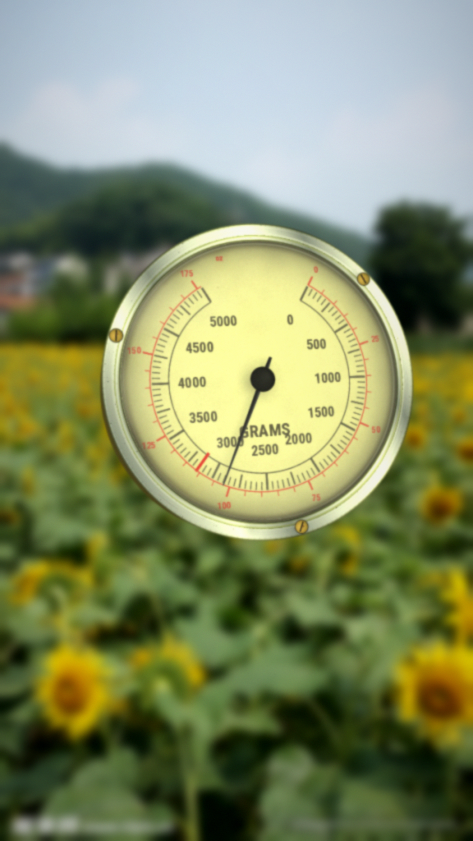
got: 2900 g
